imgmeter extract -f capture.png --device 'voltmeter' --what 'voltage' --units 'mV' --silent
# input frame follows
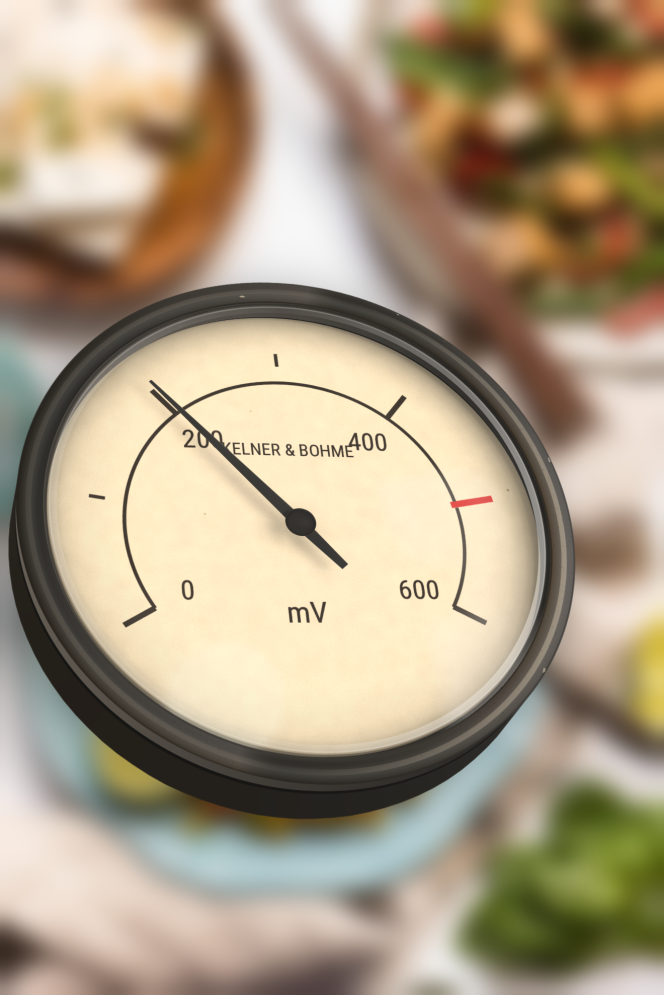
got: 200 mV
